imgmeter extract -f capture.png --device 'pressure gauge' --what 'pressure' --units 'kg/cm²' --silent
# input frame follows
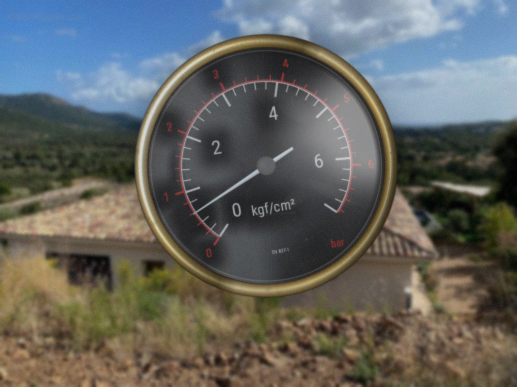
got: 0.6 kg/cm²
